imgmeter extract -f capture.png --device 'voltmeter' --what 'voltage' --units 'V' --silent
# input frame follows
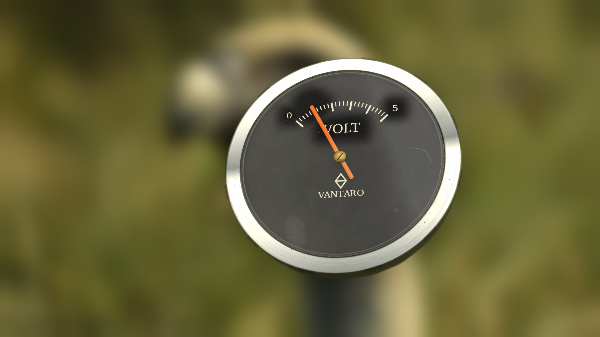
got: 1 V
